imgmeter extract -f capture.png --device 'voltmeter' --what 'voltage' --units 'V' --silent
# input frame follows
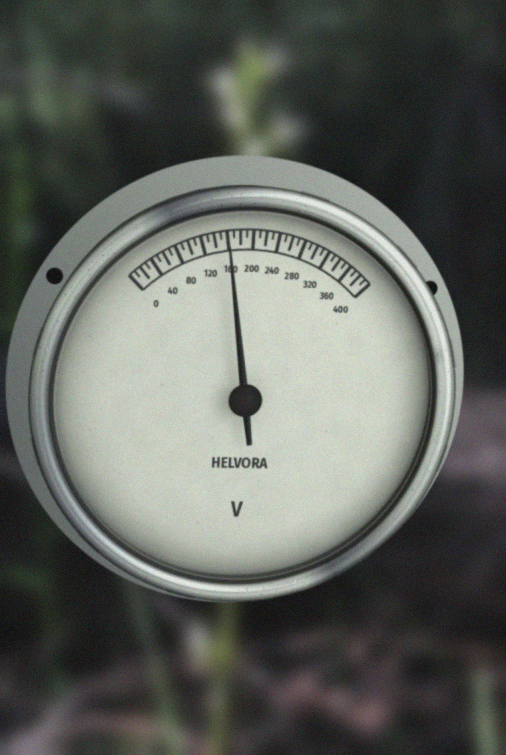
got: 160 V
